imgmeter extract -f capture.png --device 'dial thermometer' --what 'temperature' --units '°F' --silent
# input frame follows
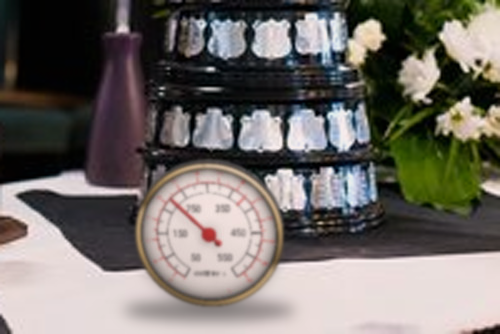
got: 225 °F
